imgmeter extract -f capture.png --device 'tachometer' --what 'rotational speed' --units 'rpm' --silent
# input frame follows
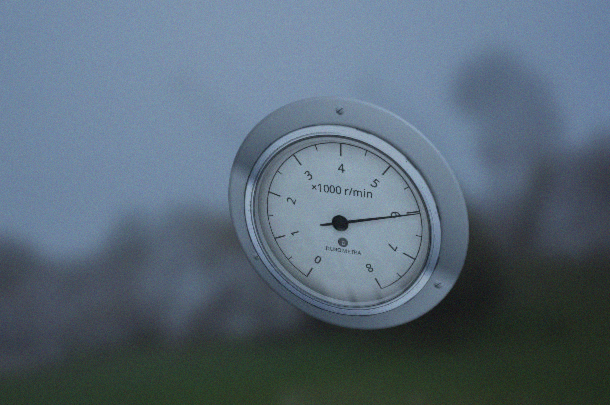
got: 6000 rpm
